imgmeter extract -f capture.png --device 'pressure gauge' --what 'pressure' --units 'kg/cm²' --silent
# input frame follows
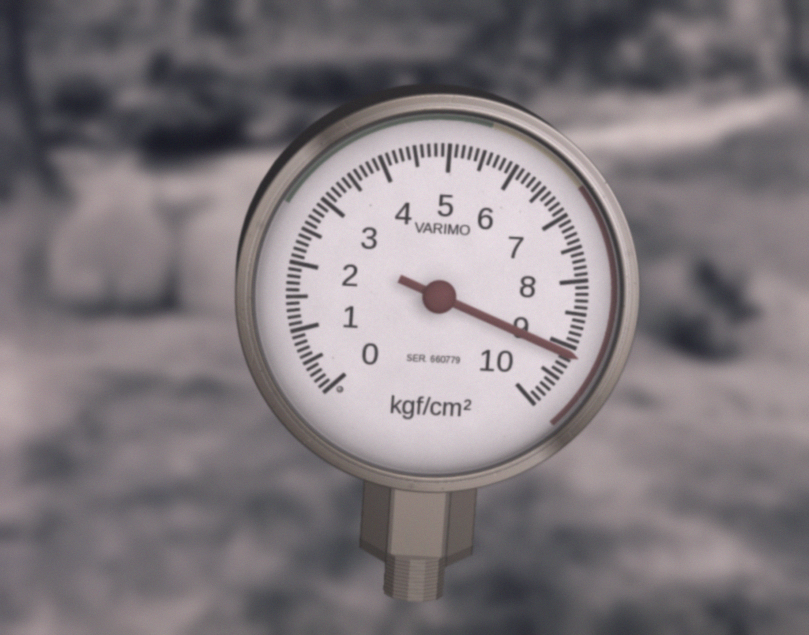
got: 9.1 kg/cm²
